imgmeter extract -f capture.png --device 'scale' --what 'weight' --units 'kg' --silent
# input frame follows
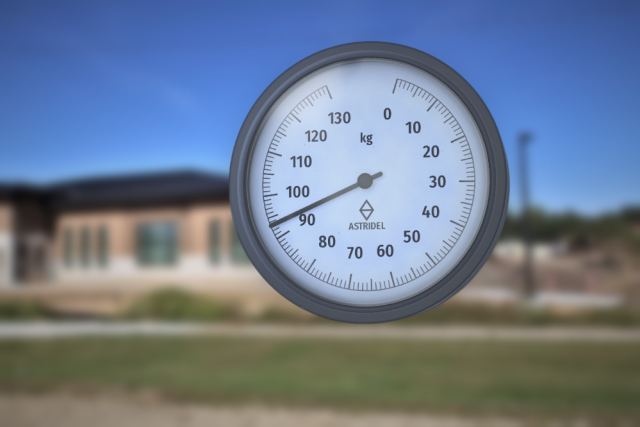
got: 93 kg
